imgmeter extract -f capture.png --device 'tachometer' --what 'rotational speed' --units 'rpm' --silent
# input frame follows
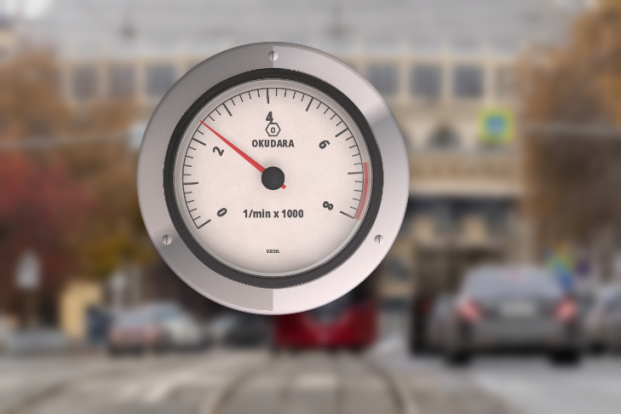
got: 2400 rpm
